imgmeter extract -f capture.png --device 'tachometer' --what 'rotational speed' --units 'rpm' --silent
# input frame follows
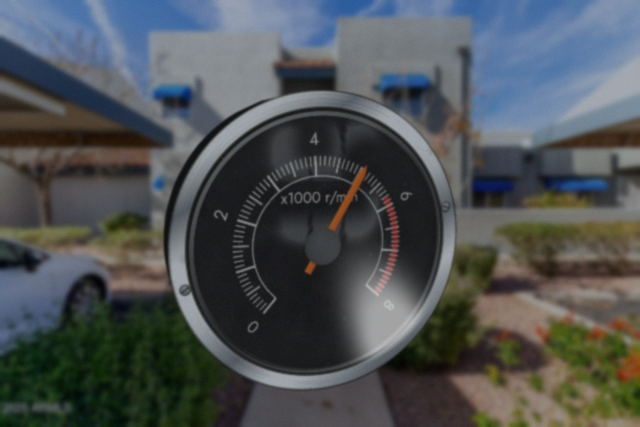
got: 5000 rpm
